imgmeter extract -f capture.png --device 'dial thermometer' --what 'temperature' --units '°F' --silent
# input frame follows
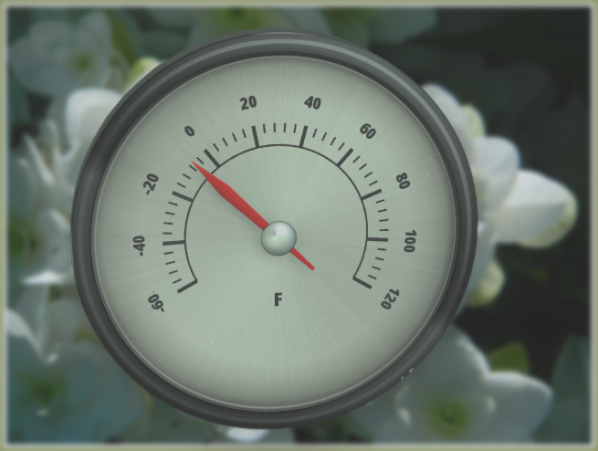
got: -6 °F
